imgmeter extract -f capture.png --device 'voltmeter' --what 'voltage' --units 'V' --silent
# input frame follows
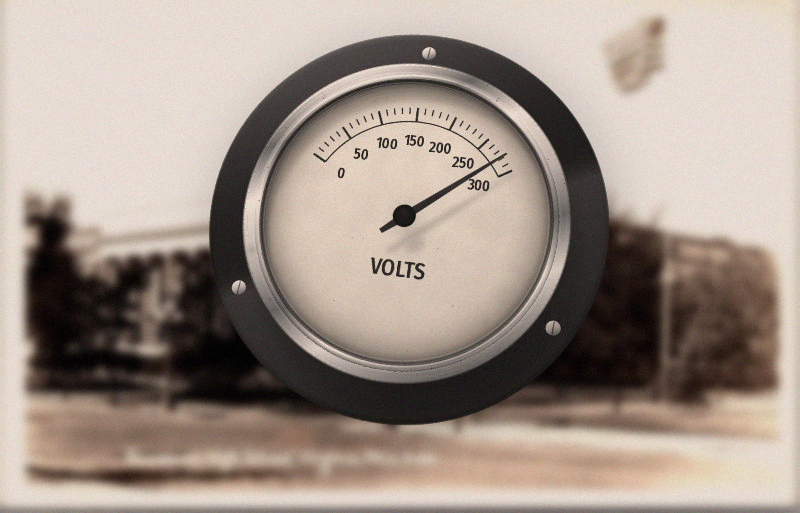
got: 280 V
